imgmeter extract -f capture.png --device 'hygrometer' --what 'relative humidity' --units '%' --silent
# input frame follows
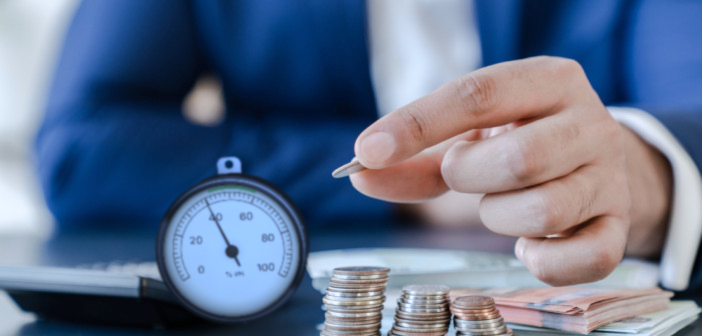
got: 40 %
